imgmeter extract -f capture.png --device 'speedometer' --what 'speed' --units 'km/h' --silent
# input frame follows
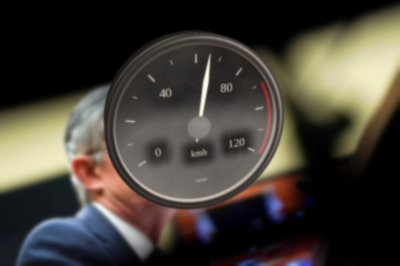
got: 65 km/h
